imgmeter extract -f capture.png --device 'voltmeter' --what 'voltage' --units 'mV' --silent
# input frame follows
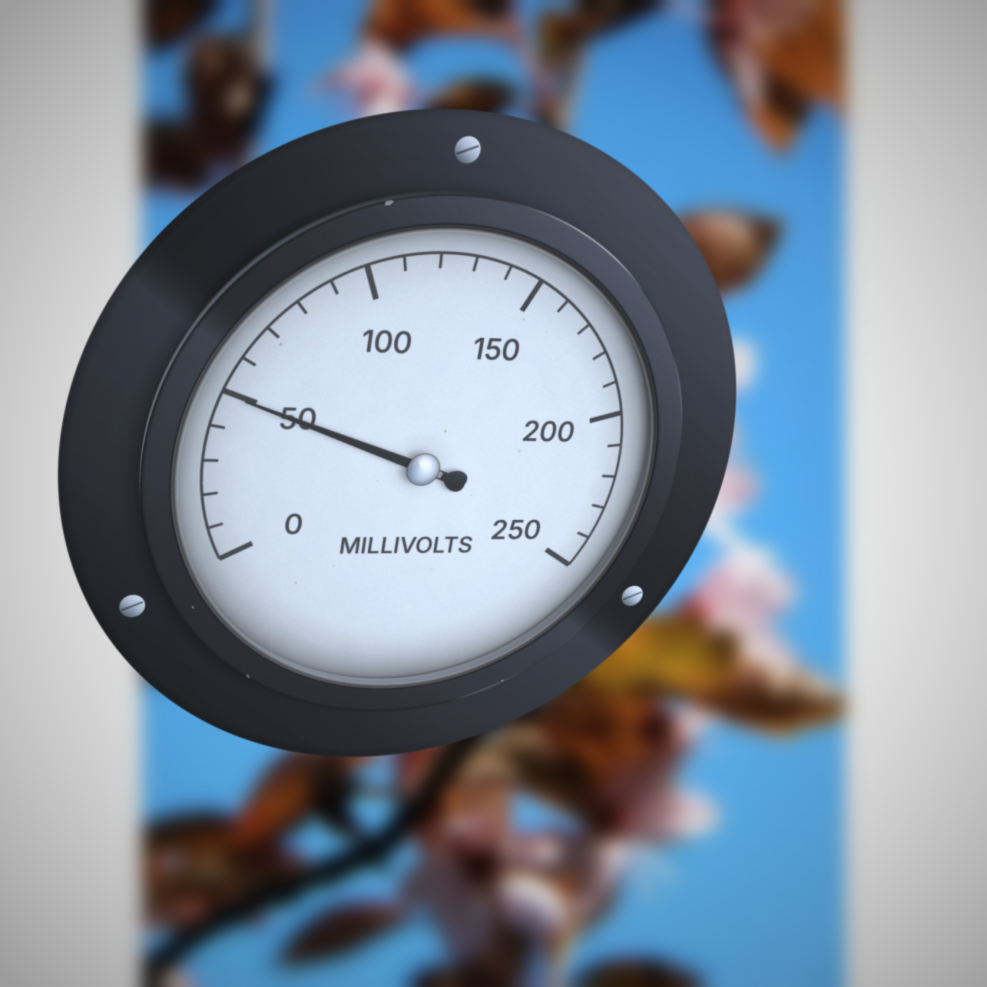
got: 50 mV
